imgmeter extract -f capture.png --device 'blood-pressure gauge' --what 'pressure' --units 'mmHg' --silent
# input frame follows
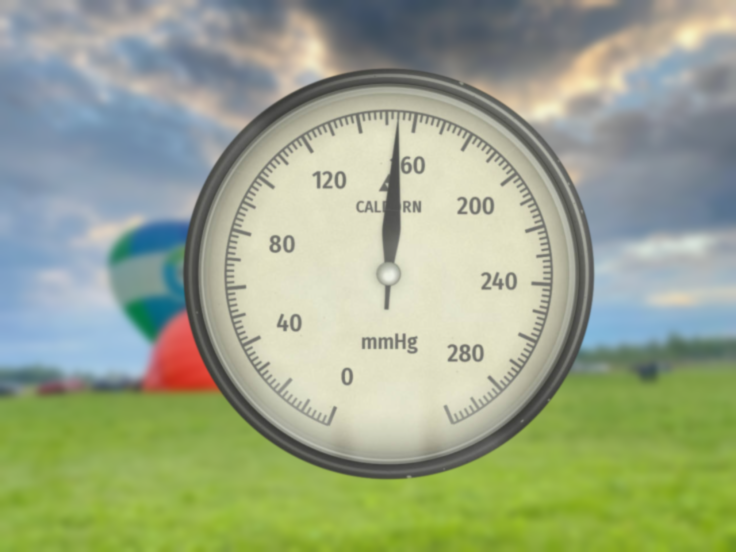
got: 154 mmHg
